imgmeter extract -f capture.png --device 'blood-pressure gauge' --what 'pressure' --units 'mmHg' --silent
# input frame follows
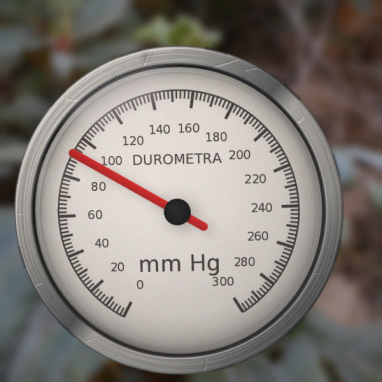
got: 92 mmHg
